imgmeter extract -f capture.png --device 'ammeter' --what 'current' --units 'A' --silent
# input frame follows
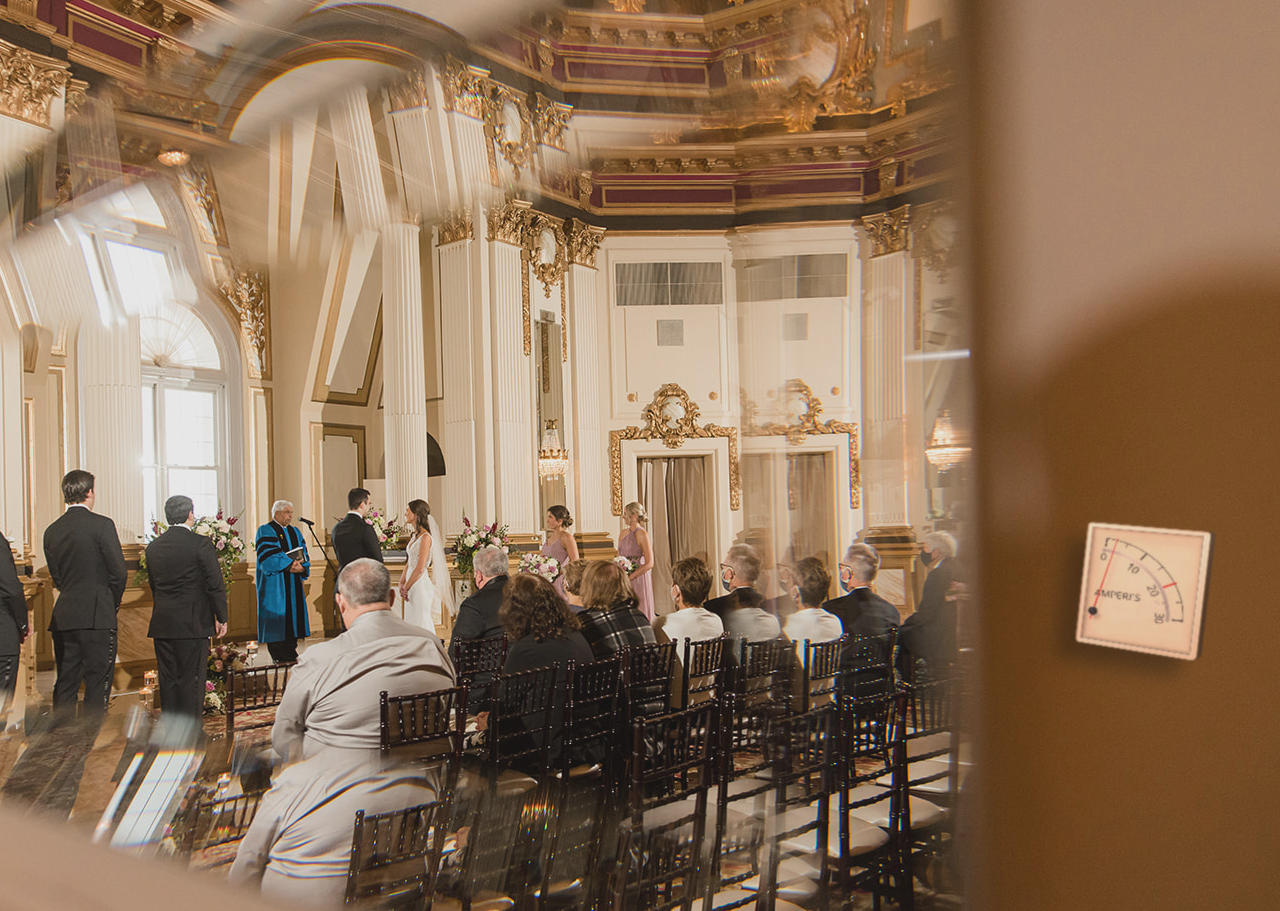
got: 2.5 A
